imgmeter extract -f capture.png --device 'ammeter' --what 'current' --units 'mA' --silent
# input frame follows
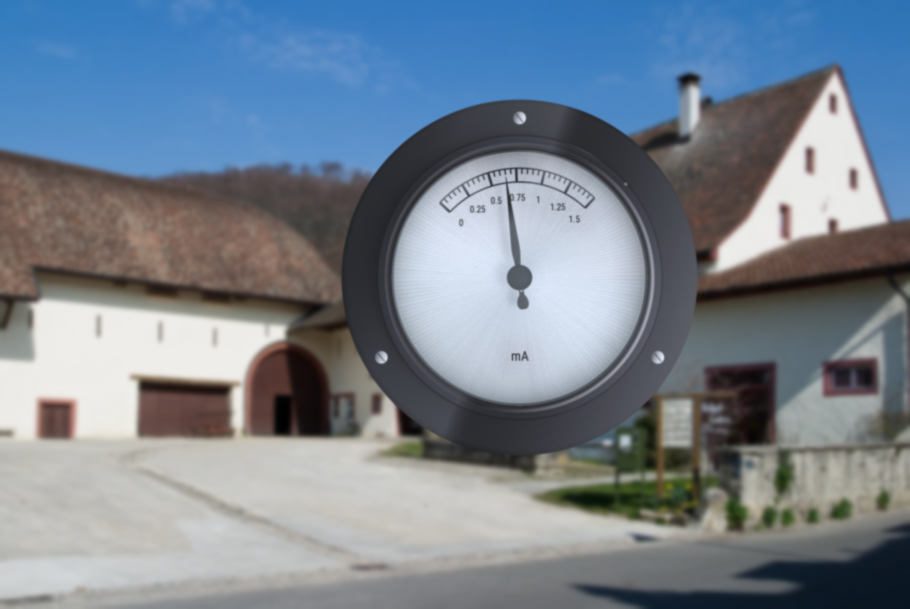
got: 0.65 mA
